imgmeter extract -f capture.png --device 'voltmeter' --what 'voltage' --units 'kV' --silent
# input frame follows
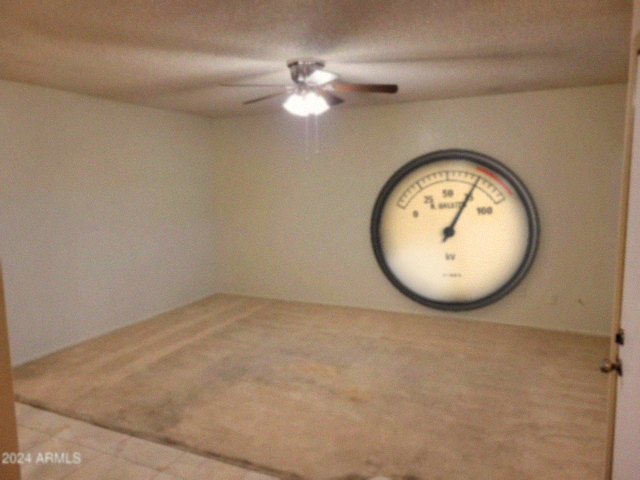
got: 75 kV
